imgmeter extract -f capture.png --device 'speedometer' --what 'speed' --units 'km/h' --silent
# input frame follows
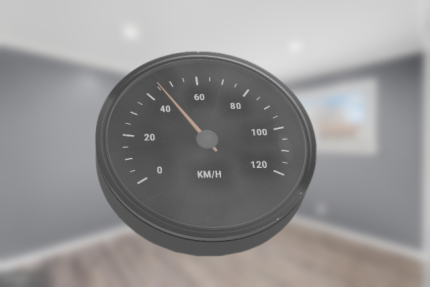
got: 45 km/h
